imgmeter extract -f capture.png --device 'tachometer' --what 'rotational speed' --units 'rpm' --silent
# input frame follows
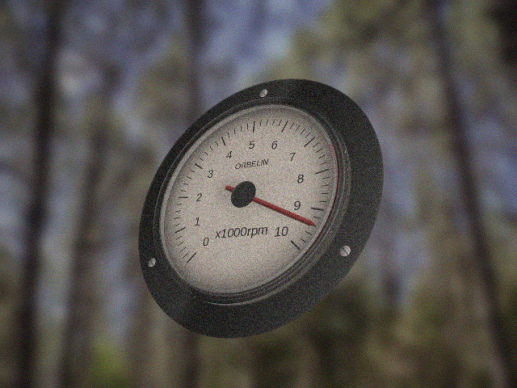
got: 9400 rpm
